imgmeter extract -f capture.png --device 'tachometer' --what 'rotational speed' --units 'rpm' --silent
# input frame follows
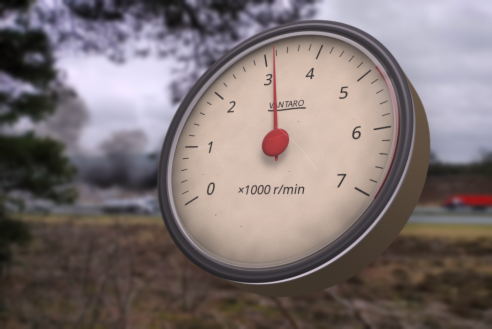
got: 3200 rpm
